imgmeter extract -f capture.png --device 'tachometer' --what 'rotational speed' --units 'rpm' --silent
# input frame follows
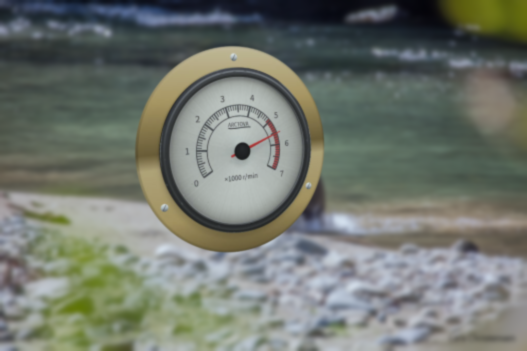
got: 5500 rpm
